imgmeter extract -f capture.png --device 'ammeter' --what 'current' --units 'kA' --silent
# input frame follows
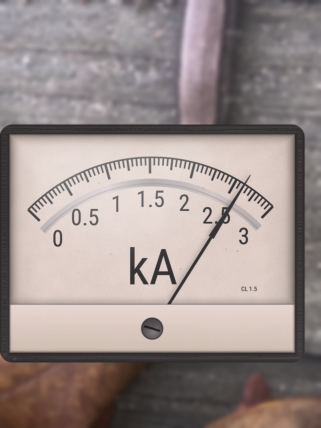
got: 2.6 kA
